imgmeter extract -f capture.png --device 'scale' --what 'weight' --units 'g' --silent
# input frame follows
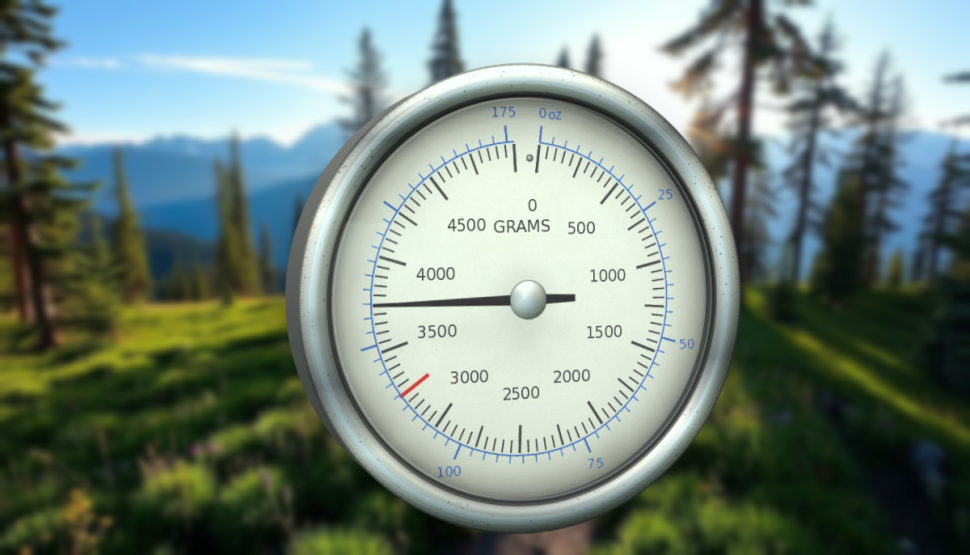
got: 3750 g
